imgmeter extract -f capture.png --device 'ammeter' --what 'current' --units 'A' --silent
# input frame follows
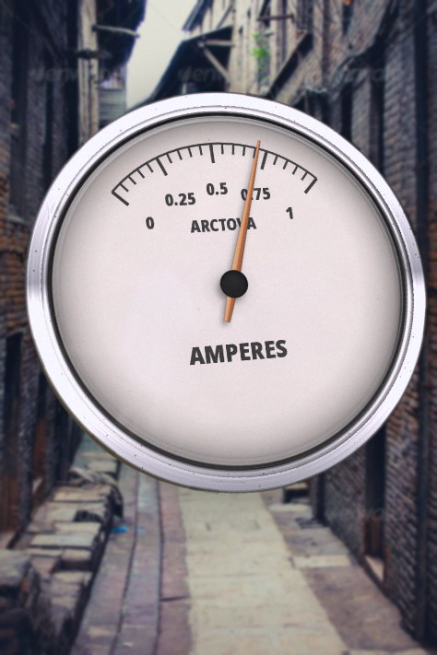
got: 0.7 A
